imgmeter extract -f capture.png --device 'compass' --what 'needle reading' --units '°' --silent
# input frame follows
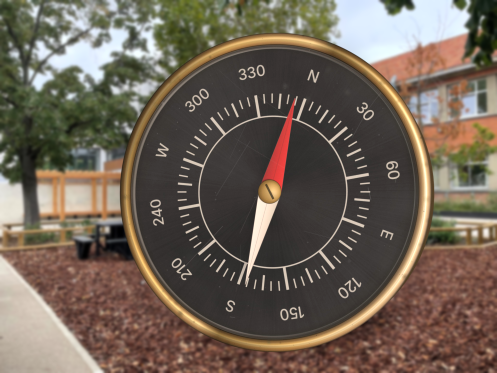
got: 355 °
